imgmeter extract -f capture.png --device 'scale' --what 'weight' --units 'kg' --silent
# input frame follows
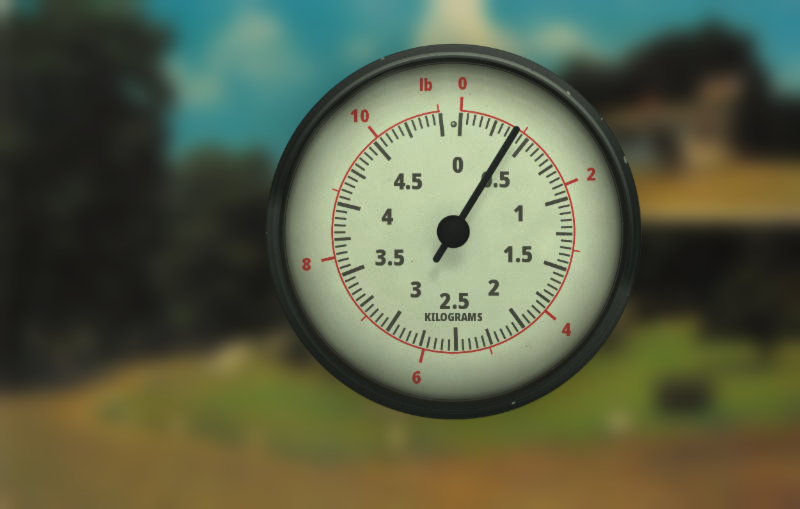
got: 0.4 kg
